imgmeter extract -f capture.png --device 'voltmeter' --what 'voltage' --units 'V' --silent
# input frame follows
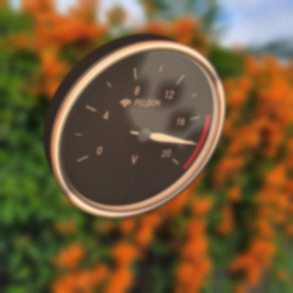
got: 18 V
